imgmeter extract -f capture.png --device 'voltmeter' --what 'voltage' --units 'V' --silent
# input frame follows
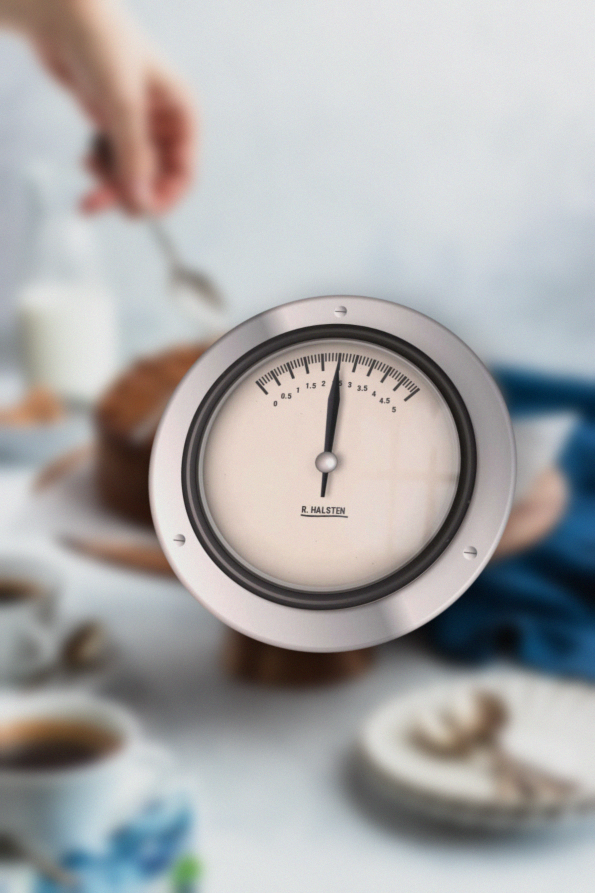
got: 2.5 V
